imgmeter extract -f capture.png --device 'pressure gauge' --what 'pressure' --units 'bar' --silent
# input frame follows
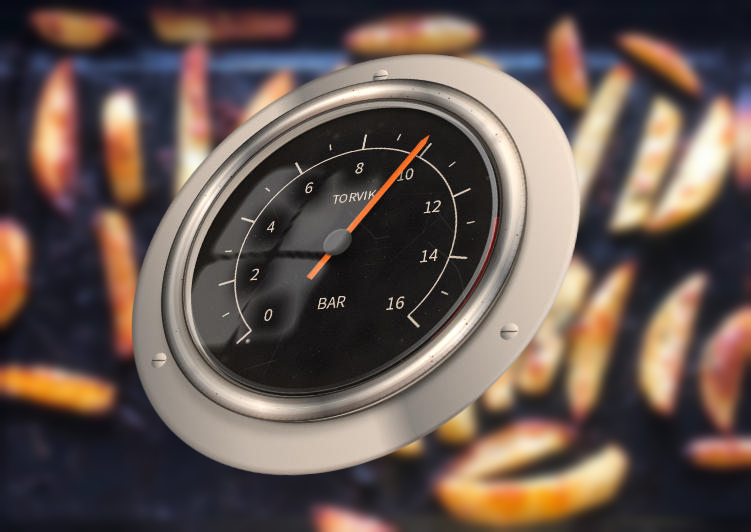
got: 10 bar
